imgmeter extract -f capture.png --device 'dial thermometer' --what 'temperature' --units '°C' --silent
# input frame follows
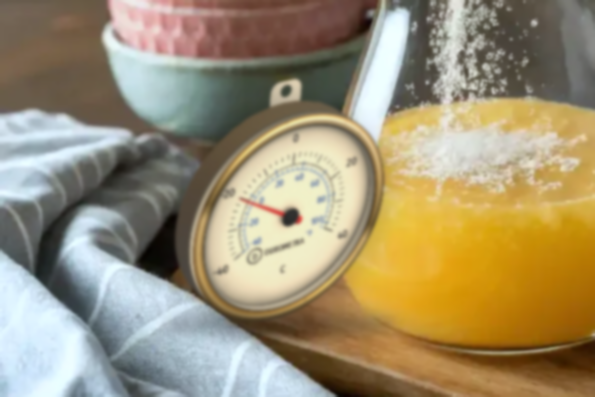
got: -20 °C
